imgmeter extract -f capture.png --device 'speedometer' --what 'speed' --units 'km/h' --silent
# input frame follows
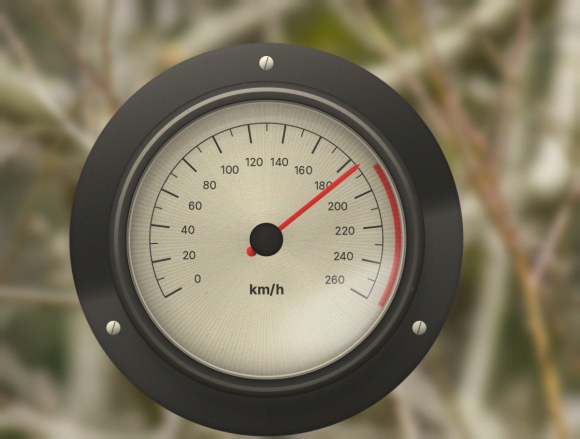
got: 185 km/h
